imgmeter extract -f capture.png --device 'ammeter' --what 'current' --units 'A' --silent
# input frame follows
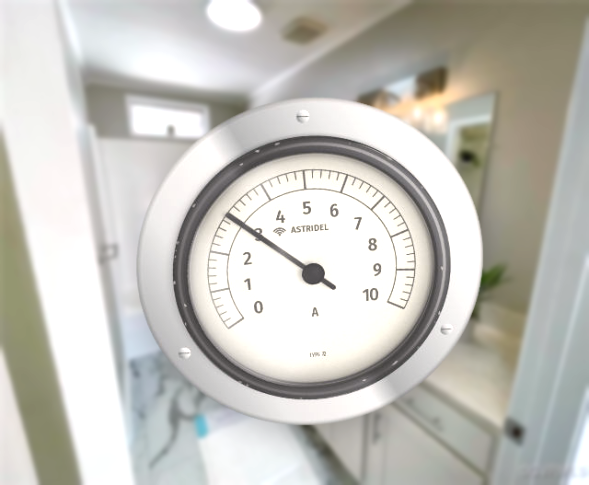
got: 3 A
